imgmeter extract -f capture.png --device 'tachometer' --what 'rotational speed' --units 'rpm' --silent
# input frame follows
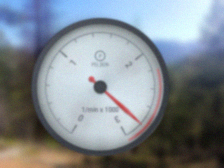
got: 2800 rpm
